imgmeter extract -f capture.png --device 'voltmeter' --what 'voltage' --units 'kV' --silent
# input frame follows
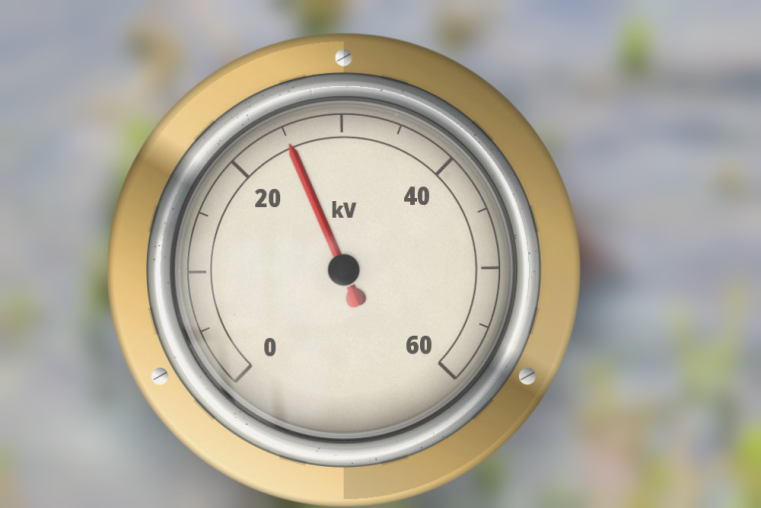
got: 25 kV
